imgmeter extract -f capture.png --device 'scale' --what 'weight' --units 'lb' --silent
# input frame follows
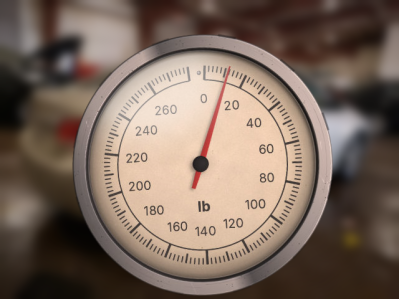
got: 12 lb
